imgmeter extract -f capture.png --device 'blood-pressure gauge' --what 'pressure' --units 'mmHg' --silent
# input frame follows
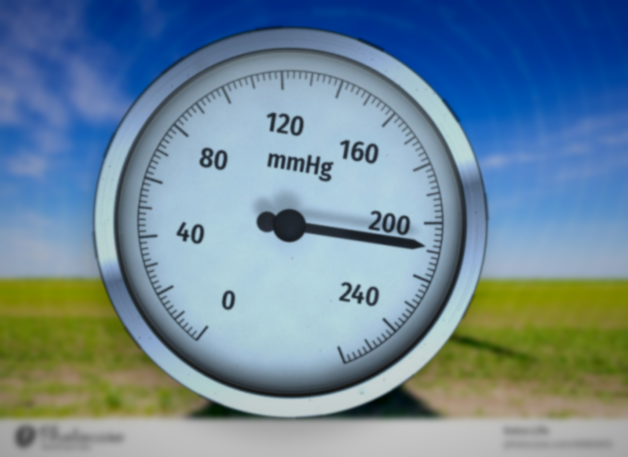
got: 208 mmHg
